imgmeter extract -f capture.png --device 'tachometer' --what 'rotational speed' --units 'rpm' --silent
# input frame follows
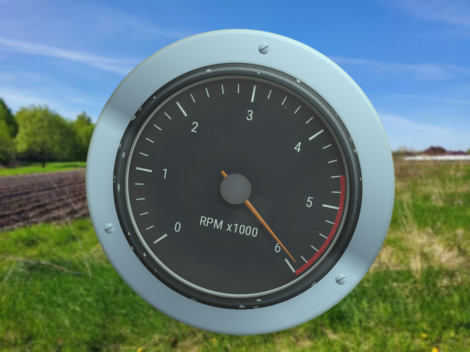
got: 5900 rpm
